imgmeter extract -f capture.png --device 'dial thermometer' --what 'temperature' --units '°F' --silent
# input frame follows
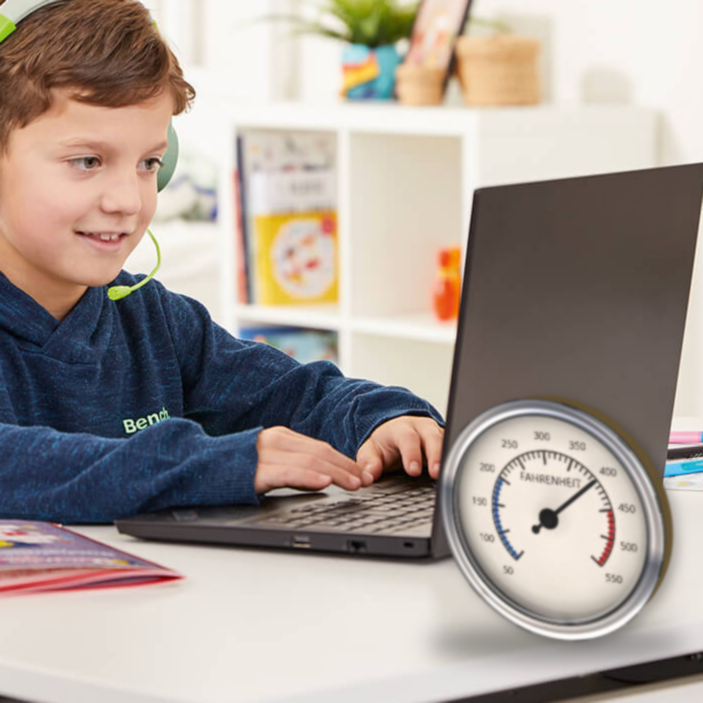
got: 400 °F
